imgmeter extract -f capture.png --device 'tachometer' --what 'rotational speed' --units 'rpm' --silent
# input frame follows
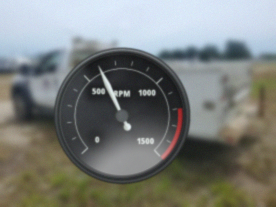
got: 600 rpm
